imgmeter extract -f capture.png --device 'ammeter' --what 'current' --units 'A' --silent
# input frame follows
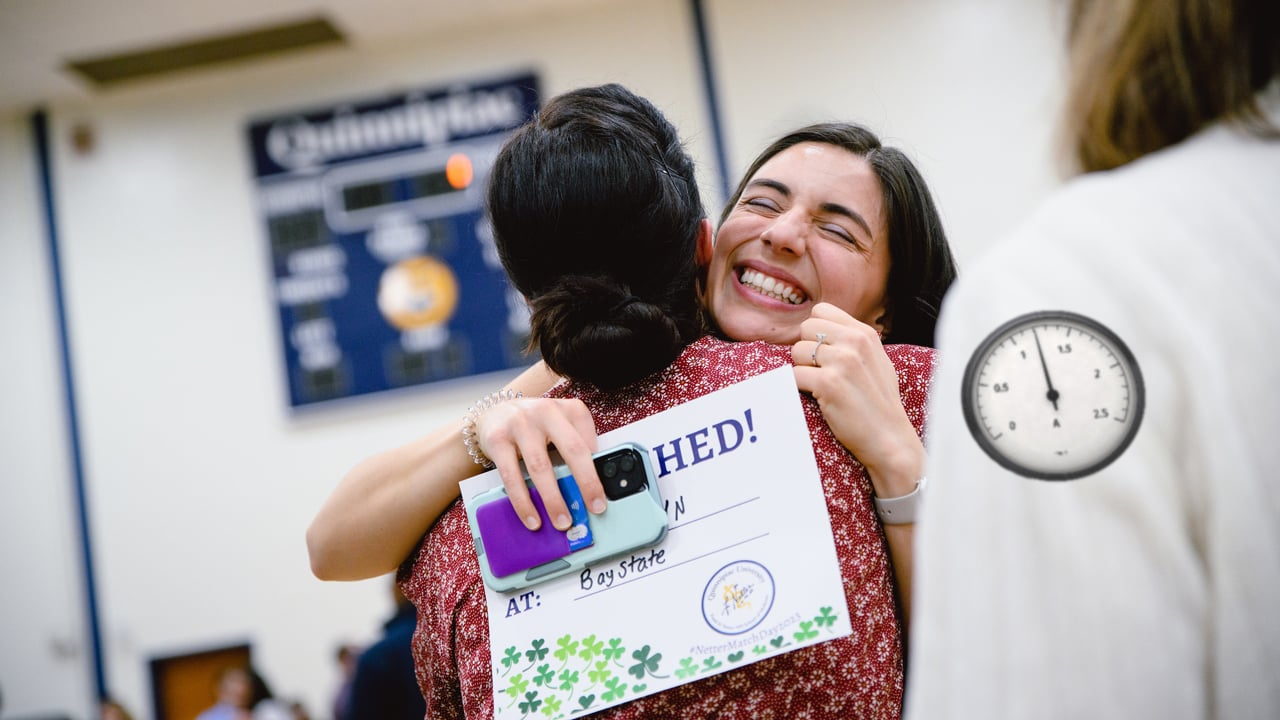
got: 1.2 A
